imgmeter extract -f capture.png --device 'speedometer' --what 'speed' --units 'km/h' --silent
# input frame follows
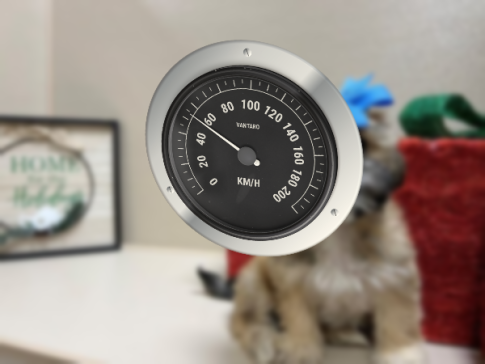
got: 55 km/h
